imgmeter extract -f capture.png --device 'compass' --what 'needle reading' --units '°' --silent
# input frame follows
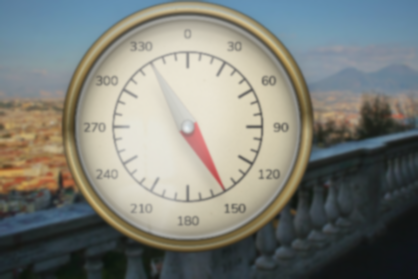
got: 150 °
